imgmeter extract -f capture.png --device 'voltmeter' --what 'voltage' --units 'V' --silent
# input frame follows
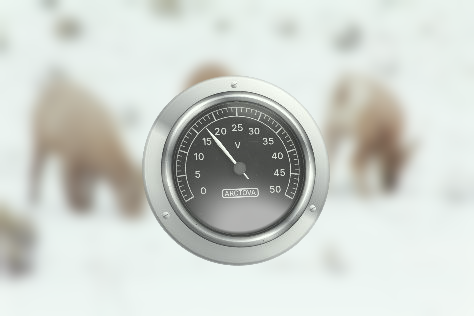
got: 17 V
